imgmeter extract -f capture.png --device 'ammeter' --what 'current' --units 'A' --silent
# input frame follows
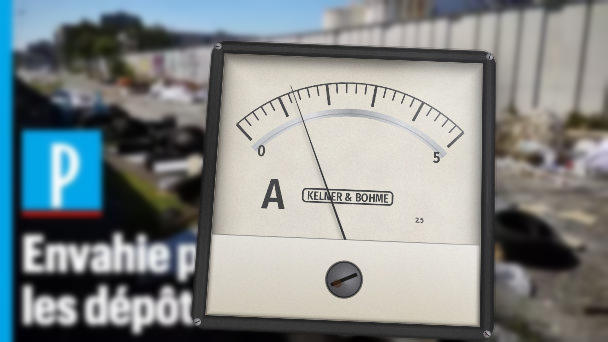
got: 1.3 A
